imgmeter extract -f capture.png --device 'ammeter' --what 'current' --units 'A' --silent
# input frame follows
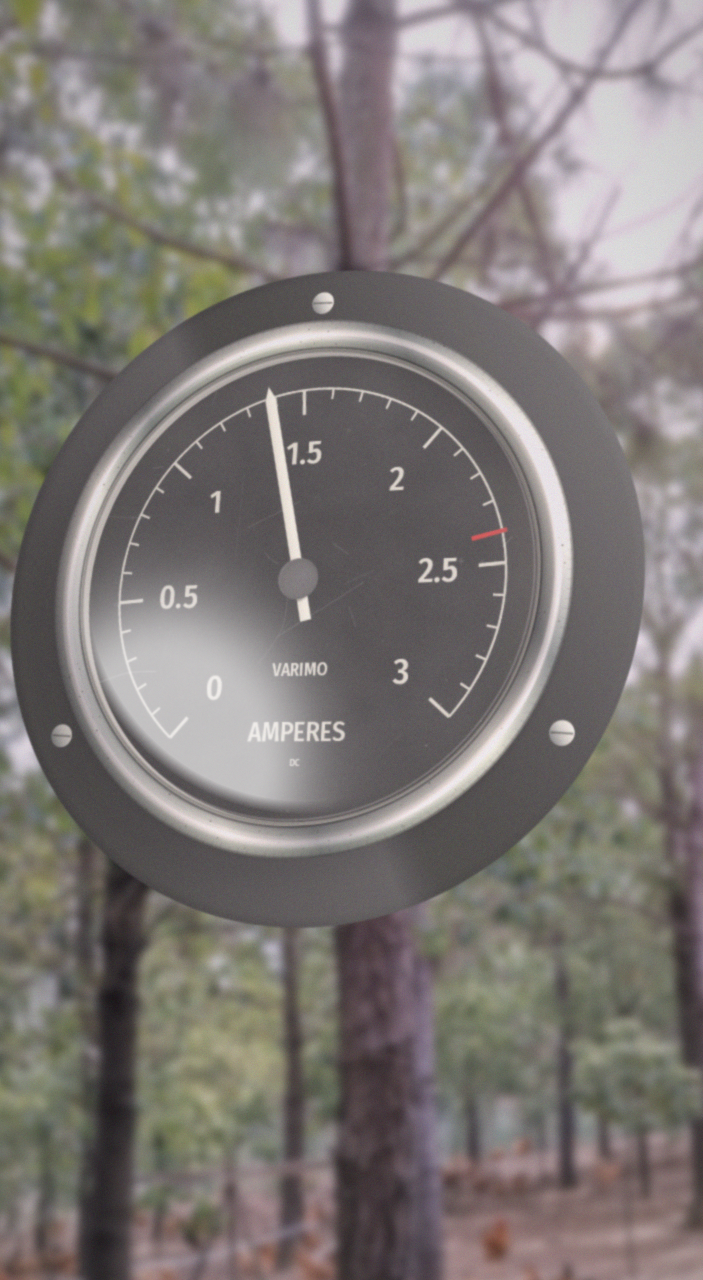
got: 1.4 A
